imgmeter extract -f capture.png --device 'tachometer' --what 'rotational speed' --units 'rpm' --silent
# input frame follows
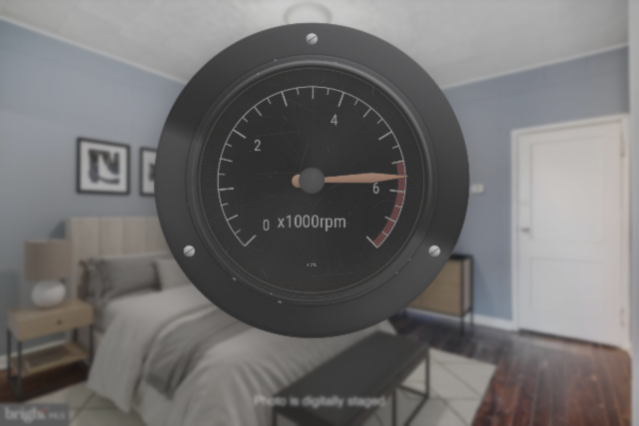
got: 5750 rpm
